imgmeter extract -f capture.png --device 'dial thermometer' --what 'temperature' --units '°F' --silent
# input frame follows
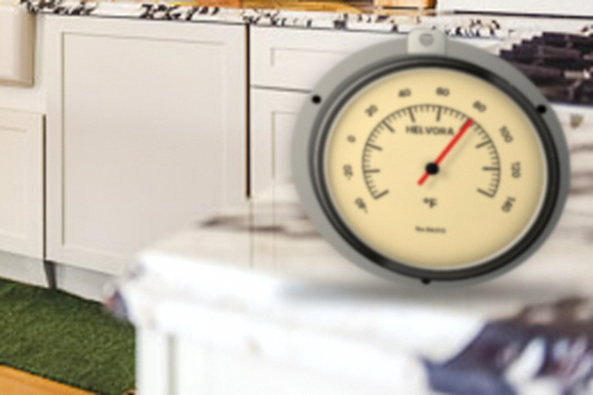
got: 80 °F
